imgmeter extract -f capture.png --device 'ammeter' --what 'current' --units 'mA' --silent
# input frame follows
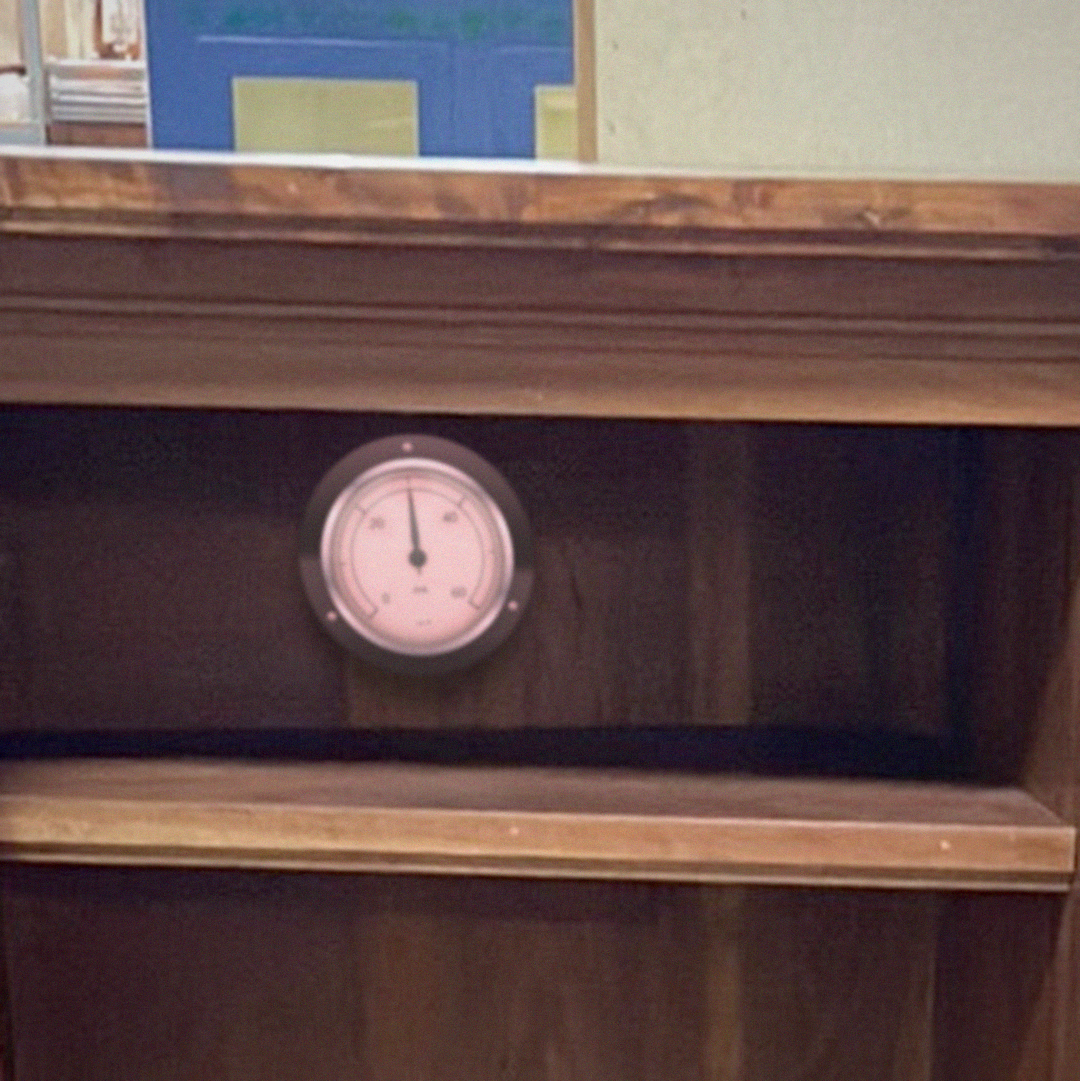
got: 30 mA
